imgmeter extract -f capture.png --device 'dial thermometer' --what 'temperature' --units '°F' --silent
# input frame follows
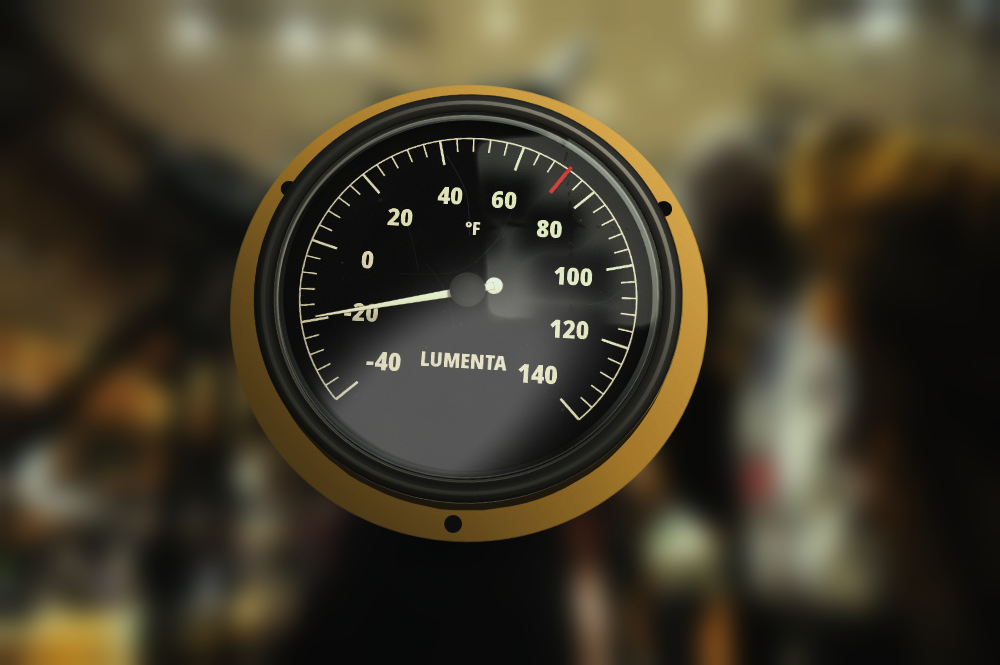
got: -20 °F
